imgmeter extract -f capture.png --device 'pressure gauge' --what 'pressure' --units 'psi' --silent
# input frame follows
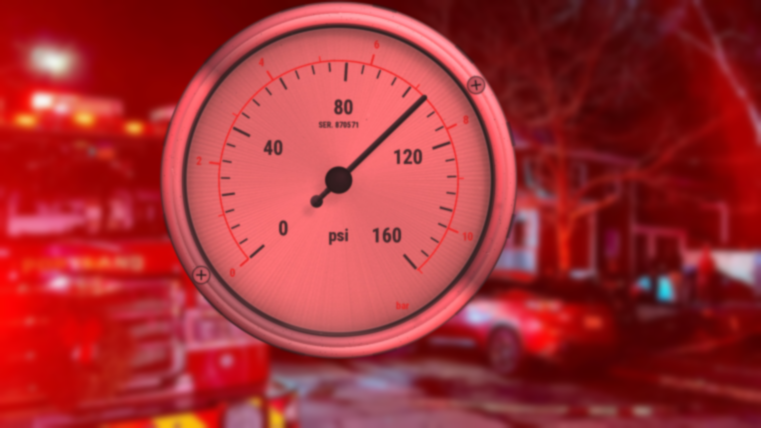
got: 105 psi
